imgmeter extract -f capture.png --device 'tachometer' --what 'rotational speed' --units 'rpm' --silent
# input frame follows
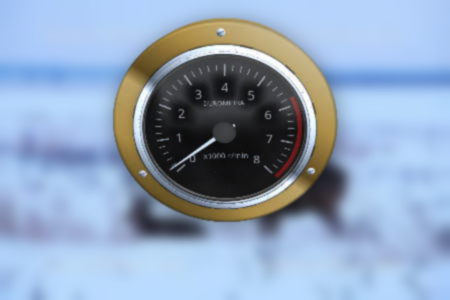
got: 200 rpm
